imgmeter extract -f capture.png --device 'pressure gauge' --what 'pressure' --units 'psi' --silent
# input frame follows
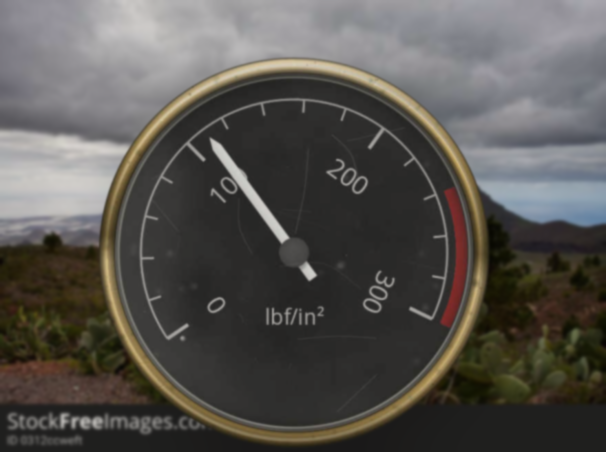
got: 110 psi
